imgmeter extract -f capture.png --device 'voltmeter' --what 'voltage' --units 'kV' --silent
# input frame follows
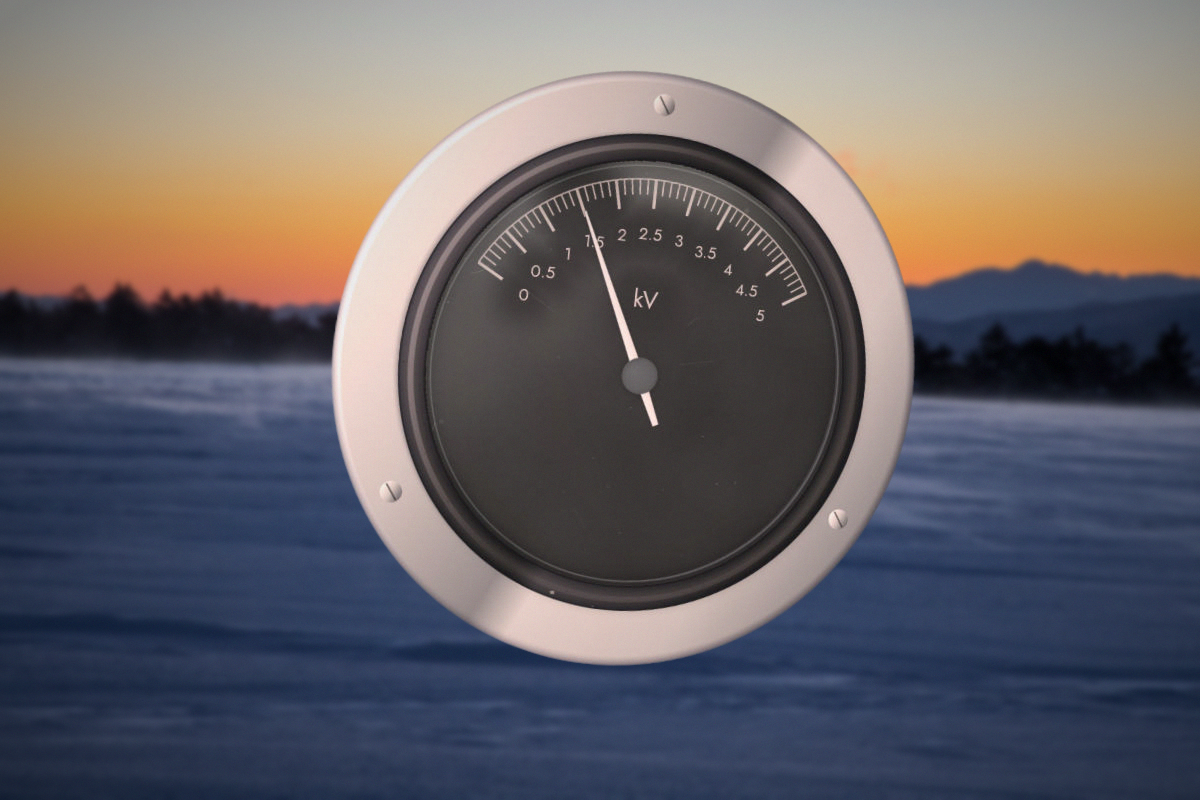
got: 1.5 kV
